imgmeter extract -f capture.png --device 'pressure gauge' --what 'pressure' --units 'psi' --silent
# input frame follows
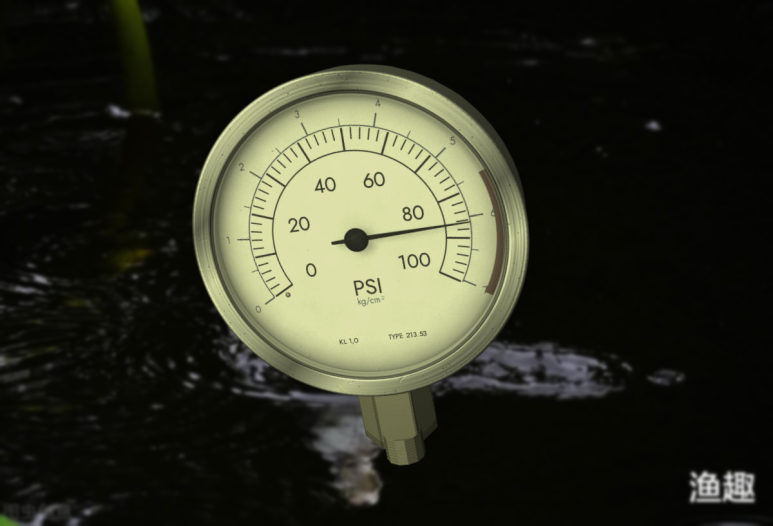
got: 86 psi
